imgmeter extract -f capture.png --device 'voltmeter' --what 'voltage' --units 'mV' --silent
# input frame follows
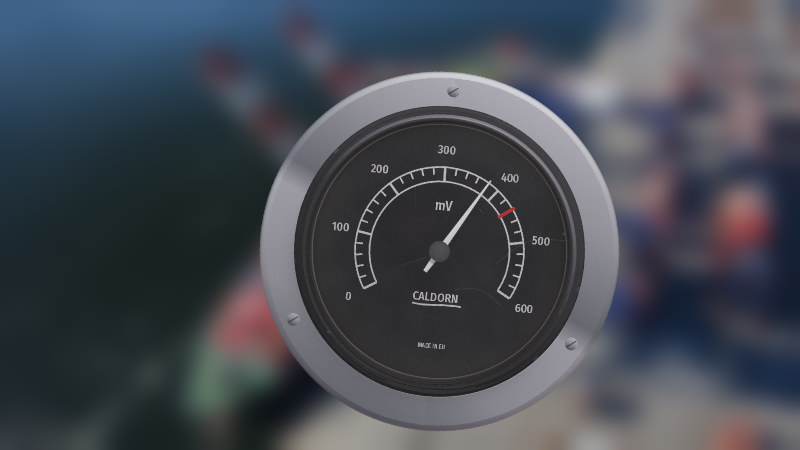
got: 380 mV
